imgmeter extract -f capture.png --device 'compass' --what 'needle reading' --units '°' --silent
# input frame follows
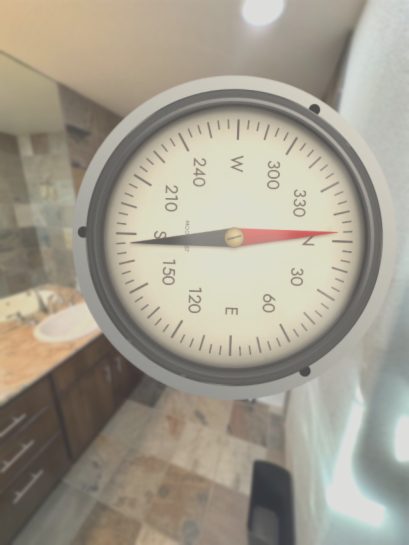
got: 355 °
